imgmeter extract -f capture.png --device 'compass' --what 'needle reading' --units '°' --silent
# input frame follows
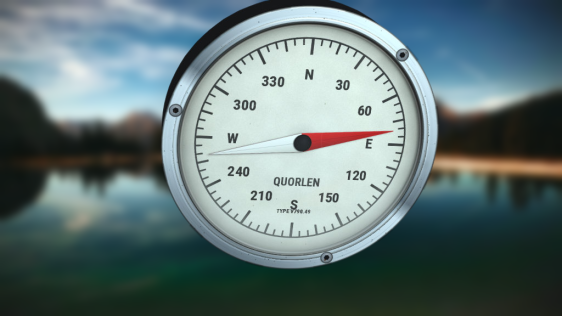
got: 80 °
